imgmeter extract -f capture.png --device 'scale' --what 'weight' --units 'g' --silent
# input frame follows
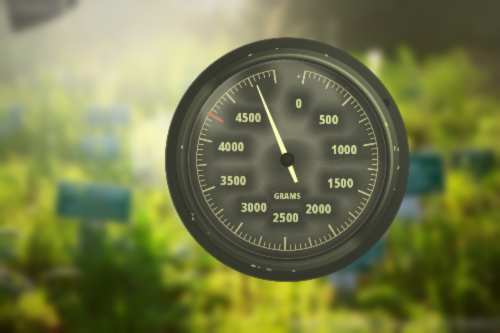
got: 4800 g
